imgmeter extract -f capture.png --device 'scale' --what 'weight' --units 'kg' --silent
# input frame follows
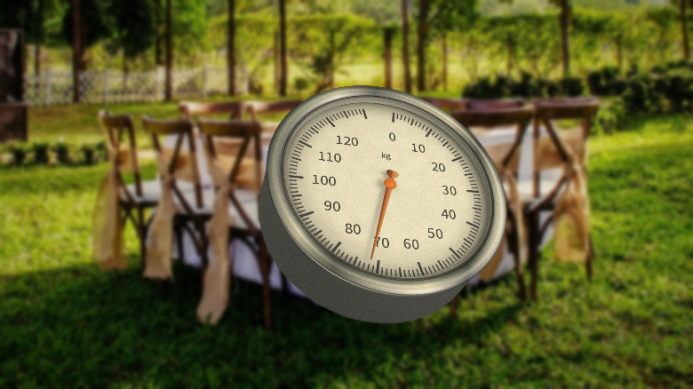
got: 72 kg
